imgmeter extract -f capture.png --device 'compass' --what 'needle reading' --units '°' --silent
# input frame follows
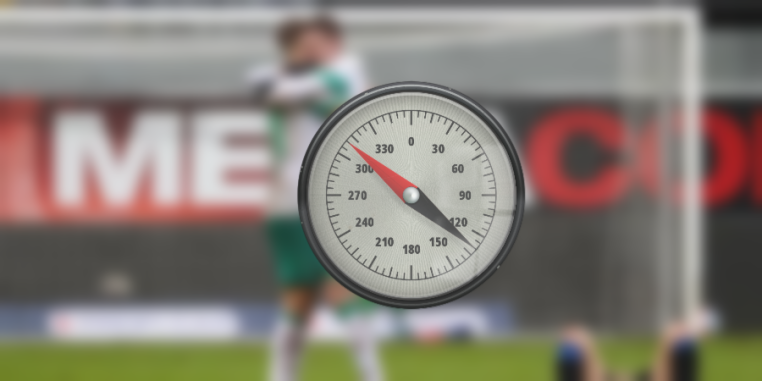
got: 310 °
